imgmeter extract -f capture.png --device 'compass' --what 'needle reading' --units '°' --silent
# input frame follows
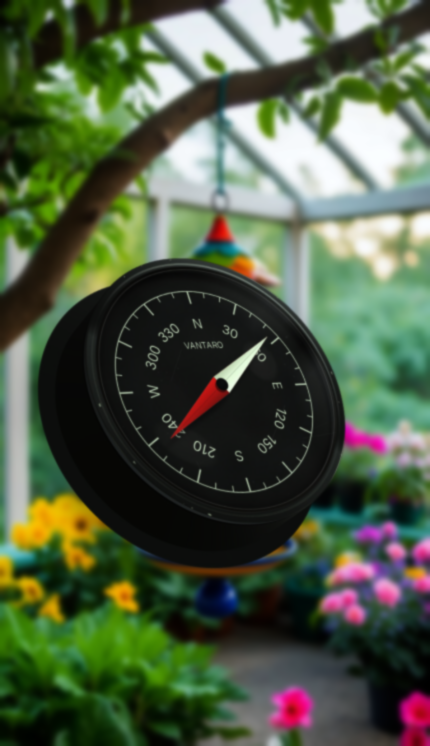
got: 235 °
